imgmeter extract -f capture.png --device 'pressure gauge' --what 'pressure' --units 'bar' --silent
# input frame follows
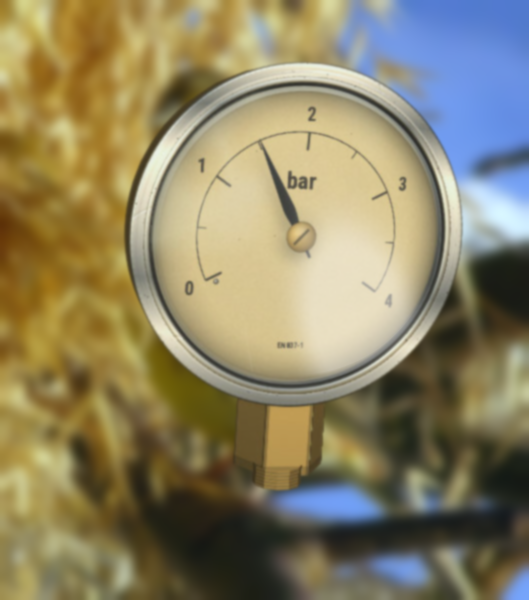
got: 1.5 bar
